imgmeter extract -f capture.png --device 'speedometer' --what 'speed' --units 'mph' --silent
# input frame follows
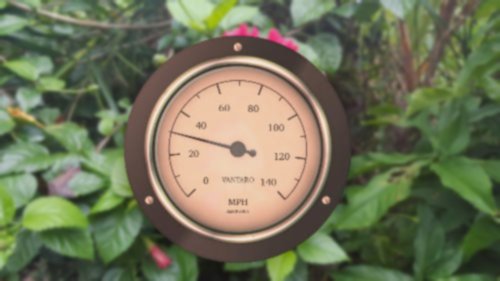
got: 30 mph
